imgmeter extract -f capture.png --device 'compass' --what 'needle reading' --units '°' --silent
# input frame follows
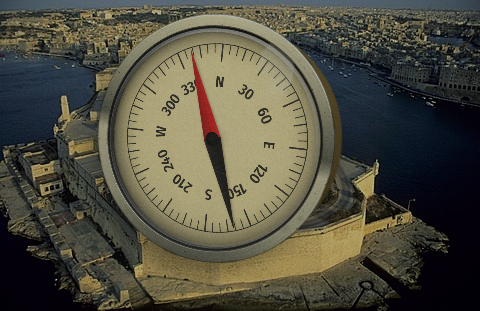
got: 340 °
